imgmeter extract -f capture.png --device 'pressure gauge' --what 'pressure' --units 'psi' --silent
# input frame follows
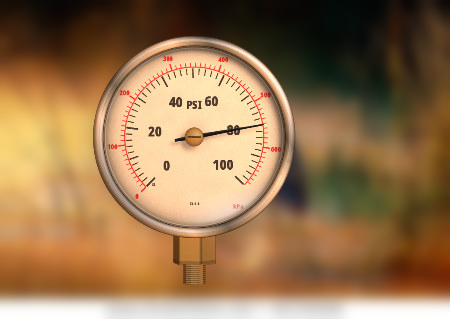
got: 80 psi
